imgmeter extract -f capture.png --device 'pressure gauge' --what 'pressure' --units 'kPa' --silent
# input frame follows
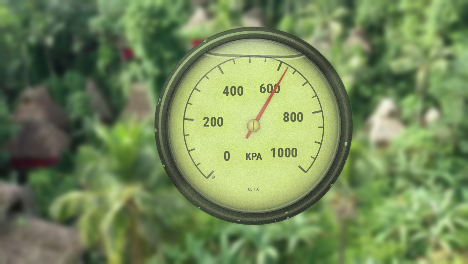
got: 625 kPa
